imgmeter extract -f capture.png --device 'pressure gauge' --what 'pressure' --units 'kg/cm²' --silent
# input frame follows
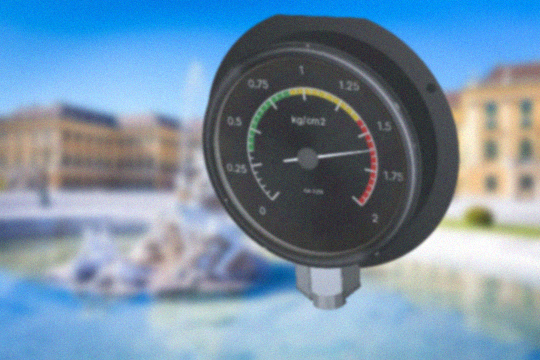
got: 1.6 kg/cm²
